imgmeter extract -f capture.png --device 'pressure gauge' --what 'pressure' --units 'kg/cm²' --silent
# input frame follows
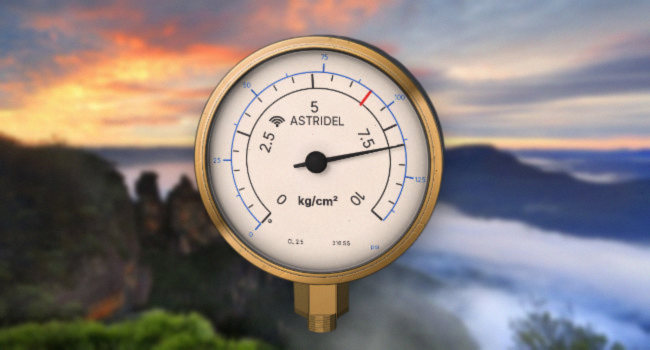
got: 8 kg/cm²
